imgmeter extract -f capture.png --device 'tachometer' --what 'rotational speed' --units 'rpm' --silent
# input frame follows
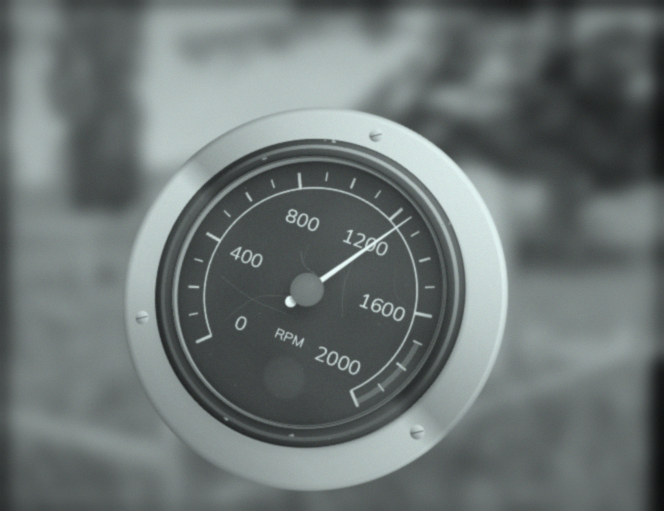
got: 1250 rpm
